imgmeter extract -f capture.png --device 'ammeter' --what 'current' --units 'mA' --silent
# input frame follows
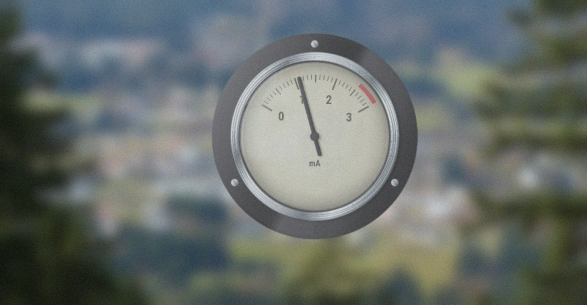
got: 1.1 mA
